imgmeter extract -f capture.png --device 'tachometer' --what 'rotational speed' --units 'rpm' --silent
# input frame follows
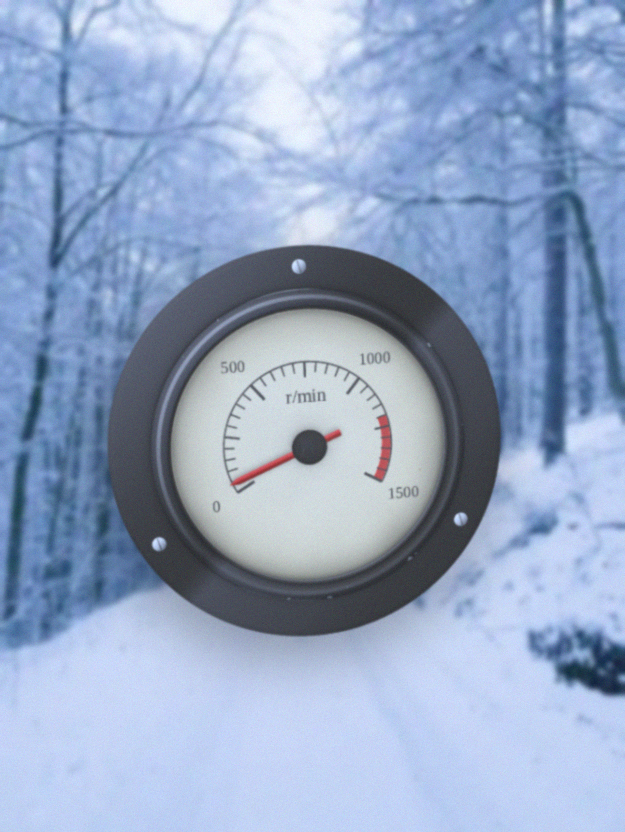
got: 50 rpm
